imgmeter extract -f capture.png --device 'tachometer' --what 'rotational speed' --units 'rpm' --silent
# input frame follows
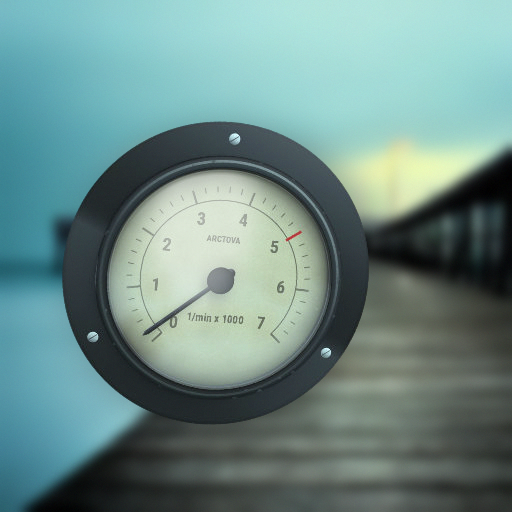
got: 200 rpm
